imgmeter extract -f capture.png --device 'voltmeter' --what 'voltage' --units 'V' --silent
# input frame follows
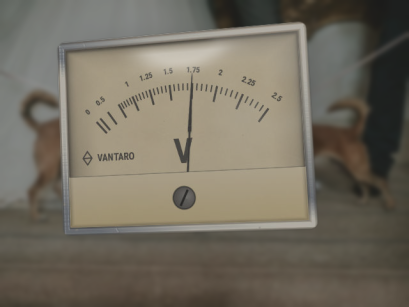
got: 1.75 V
